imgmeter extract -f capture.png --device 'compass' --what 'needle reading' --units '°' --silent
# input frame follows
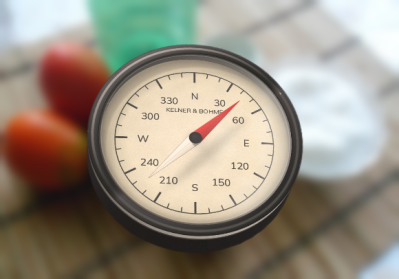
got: 45 °
